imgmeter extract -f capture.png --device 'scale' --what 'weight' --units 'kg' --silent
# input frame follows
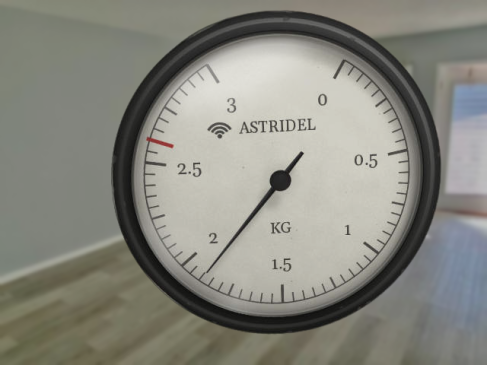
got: 1.9 kg
